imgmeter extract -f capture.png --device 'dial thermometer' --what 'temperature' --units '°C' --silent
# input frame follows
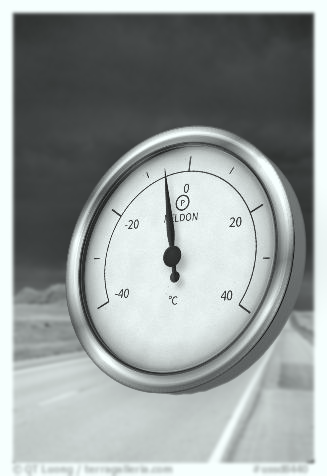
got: -5 °C
